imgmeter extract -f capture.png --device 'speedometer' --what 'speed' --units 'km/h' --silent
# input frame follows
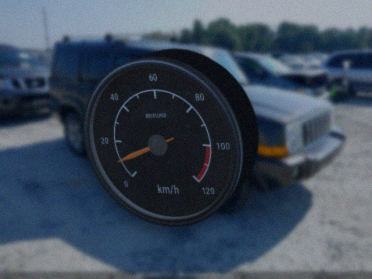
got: 10 km/h
